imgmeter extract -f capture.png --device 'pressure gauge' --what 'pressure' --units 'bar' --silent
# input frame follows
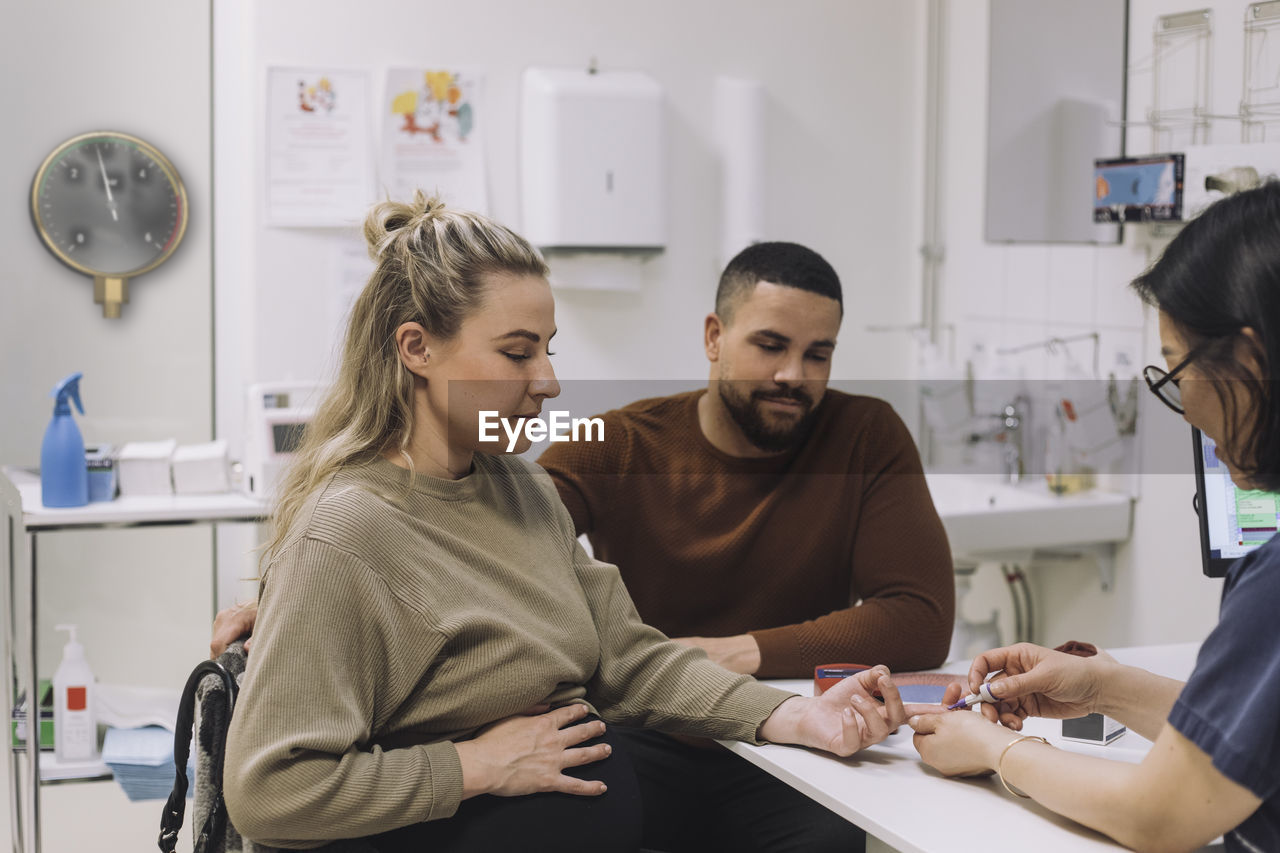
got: 2.8 bar
